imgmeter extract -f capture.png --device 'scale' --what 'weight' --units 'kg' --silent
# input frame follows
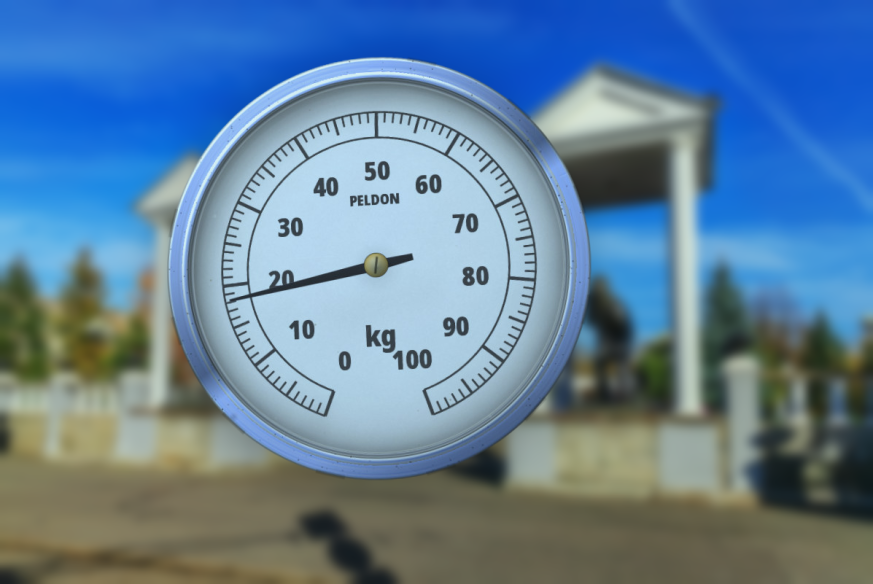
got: 18 kg
